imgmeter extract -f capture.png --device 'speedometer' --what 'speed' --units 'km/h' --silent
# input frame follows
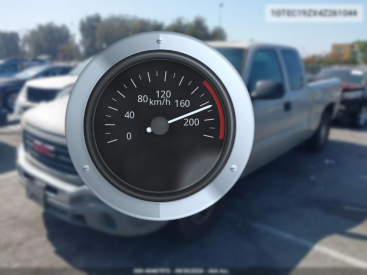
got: 185 km/h
